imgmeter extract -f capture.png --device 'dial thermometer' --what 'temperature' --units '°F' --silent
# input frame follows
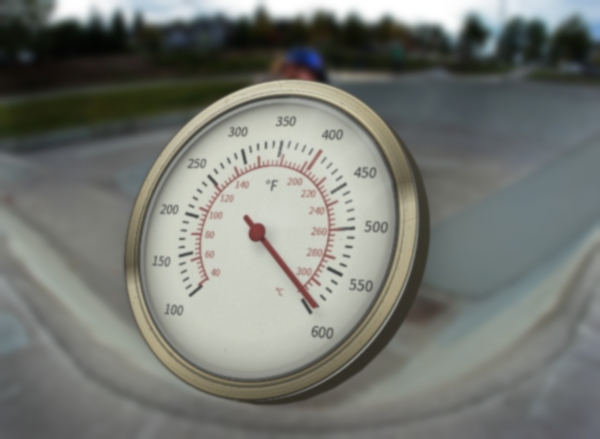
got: 590 °F
